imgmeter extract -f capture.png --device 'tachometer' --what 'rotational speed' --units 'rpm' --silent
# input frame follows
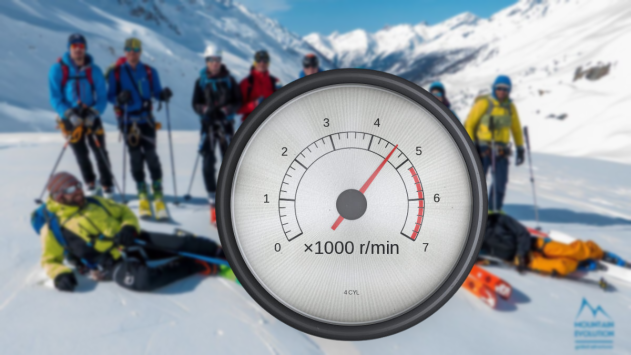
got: 4600 rpm
